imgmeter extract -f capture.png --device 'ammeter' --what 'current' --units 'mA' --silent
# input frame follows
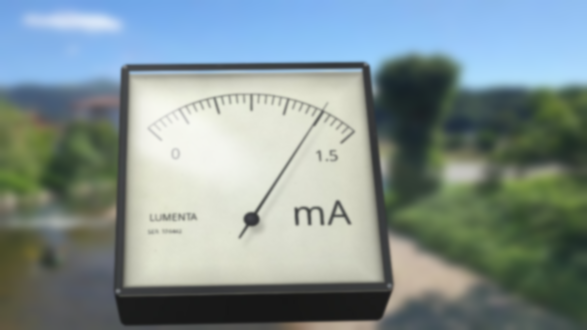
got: 1.25 mA
